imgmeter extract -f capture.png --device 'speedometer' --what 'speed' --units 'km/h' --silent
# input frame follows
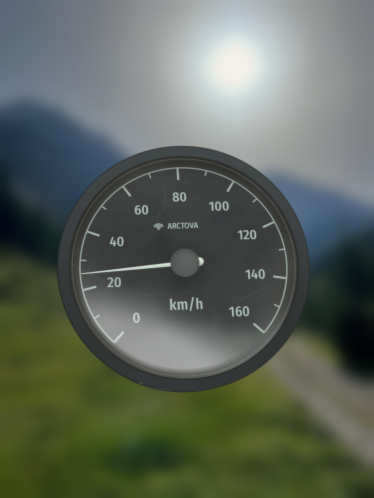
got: 25 km/h
